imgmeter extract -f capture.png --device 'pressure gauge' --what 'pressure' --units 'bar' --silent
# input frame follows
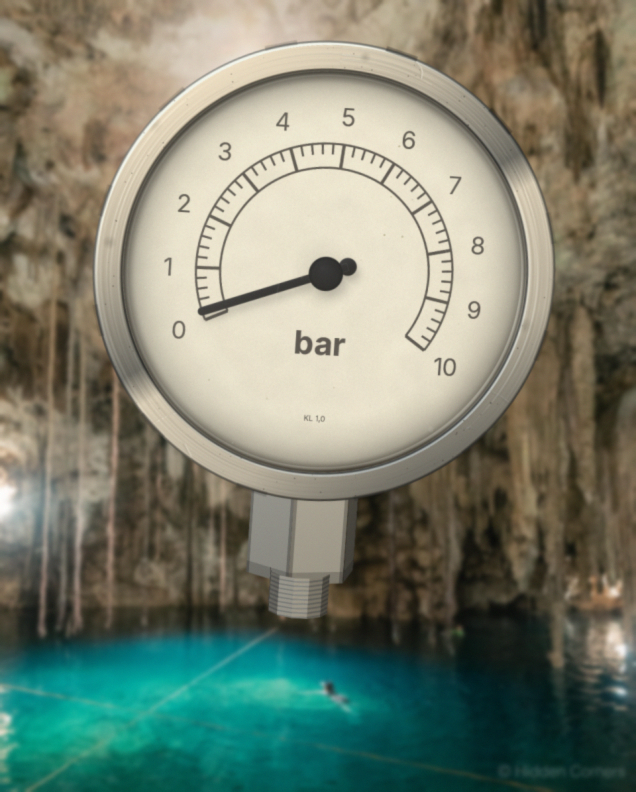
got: 0.2 bar
